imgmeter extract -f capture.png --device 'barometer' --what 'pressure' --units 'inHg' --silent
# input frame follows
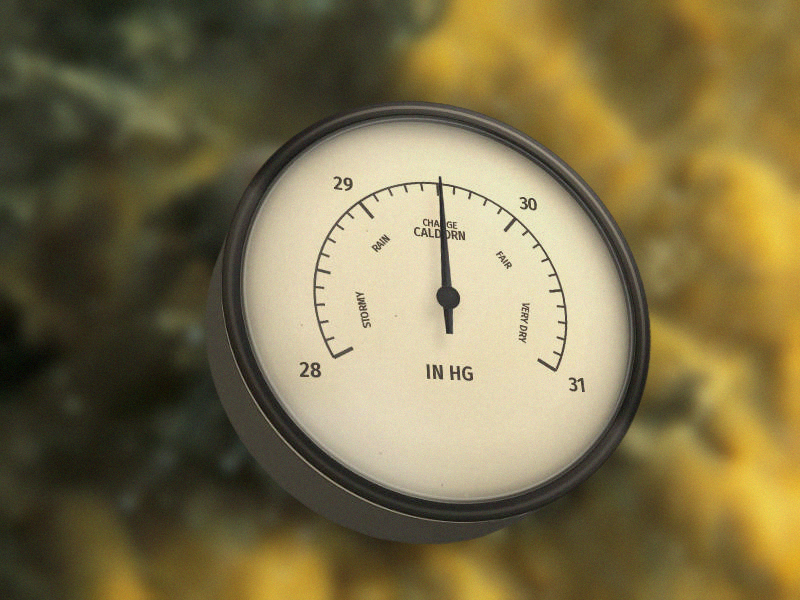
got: 29.5 inHg
